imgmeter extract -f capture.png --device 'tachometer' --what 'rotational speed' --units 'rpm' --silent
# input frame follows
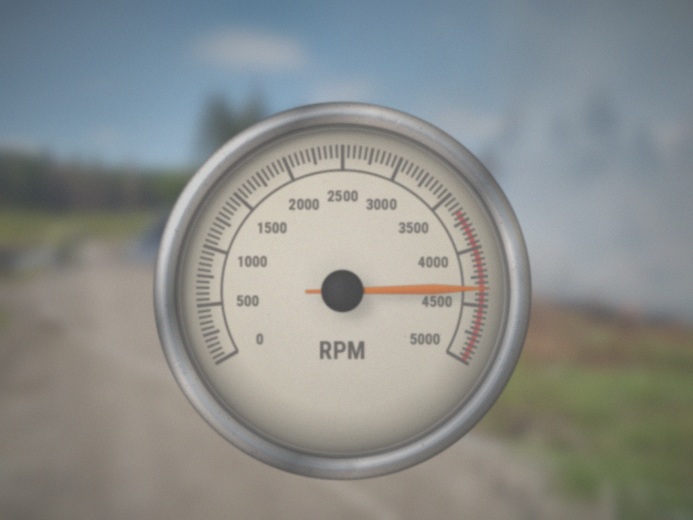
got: 4350 rpm
